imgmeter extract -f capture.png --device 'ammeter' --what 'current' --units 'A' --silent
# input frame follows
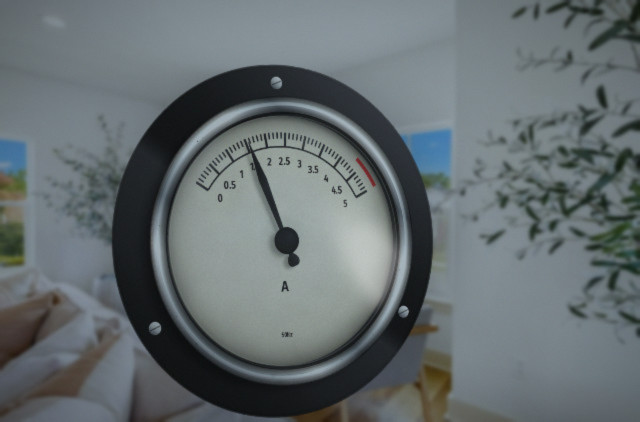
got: 1.5 A
